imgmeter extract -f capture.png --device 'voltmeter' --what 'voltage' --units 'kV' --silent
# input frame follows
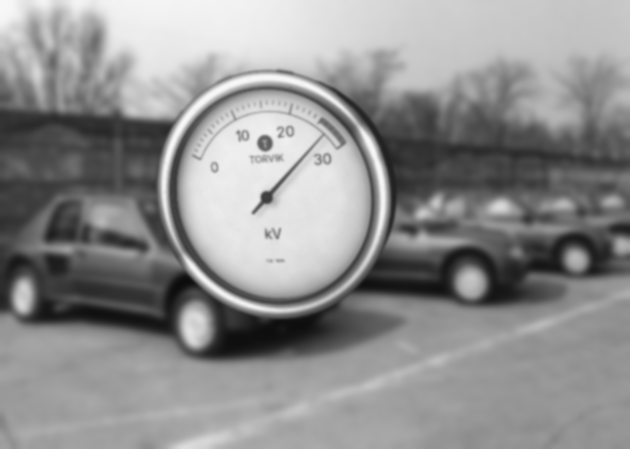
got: 27 kV
